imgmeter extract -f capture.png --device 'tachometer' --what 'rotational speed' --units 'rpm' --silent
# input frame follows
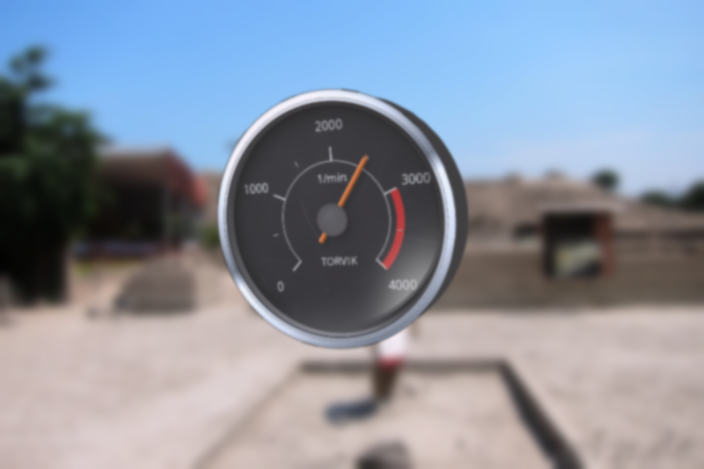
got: 2500 rpm
